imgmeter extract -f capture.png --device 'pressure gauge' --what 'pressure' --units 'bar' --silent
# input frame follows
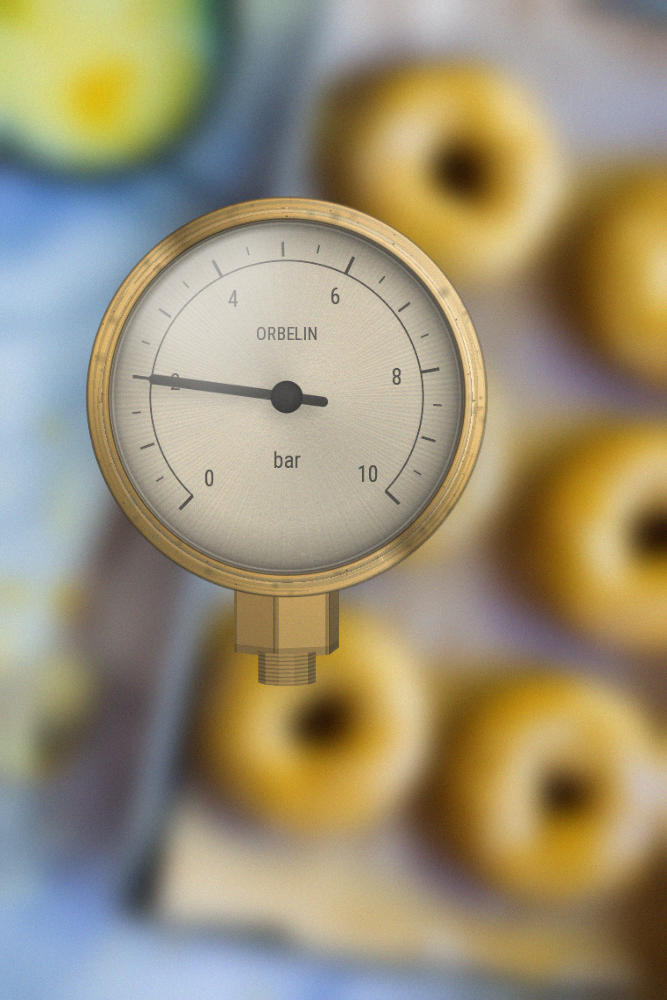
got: 2 bar
